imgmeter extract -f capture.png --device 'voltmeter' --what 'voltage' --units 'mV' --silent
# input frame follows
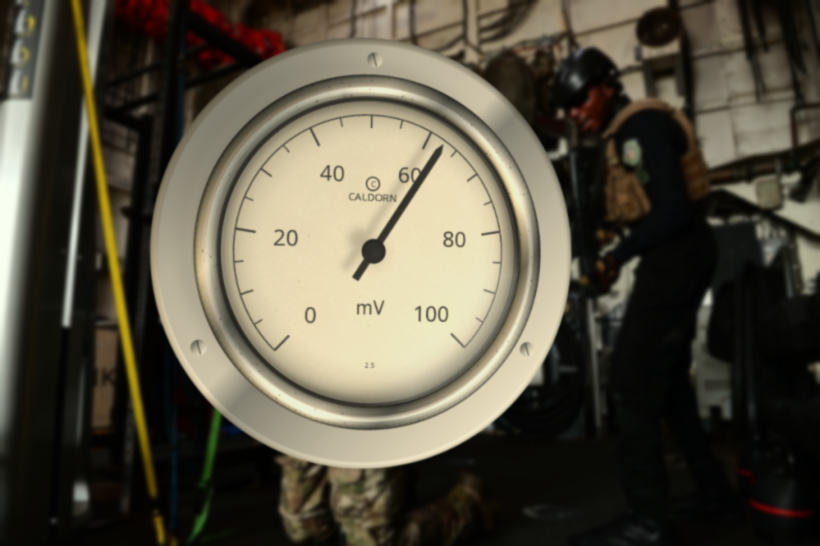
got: 62.5 mV
